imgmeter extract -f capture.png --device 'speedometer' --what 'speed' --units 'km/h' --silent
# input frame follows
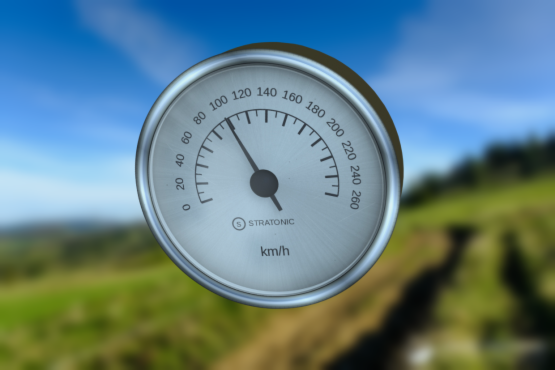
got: 100 km/h
